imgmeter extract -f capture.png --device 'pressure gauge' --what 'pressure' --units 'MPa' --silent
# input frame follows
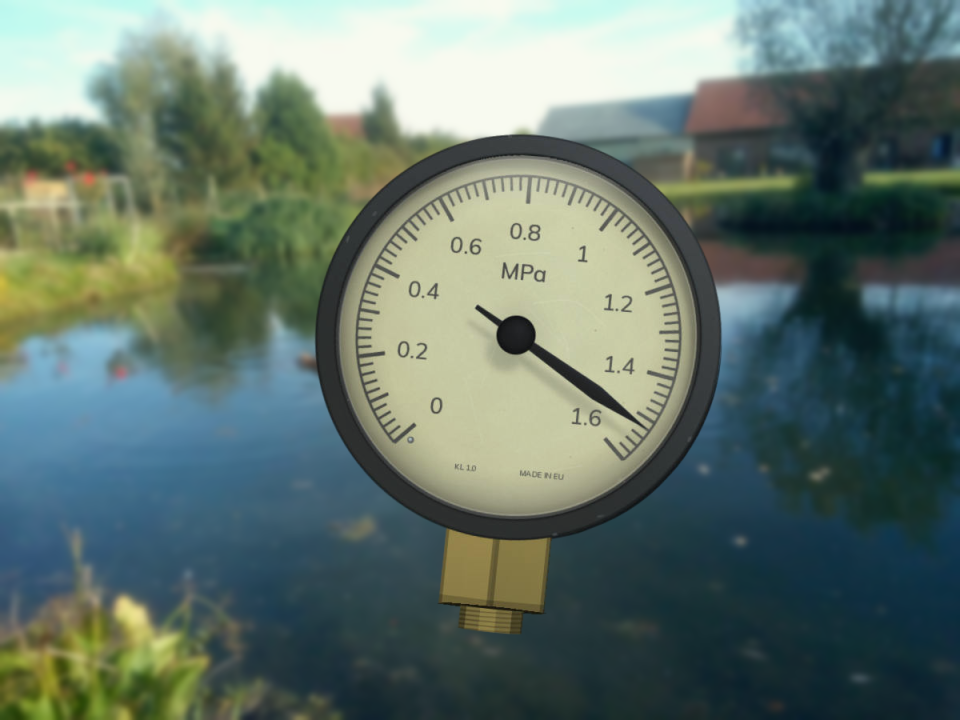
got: 1.52 MPa
